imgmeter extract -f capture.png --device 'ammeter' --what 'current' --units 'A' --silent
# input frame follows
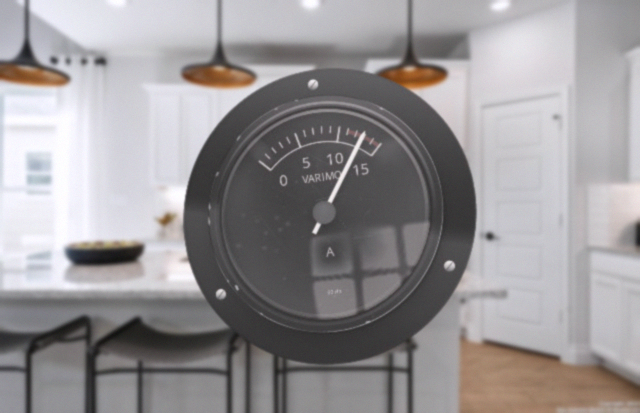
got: 13 A
